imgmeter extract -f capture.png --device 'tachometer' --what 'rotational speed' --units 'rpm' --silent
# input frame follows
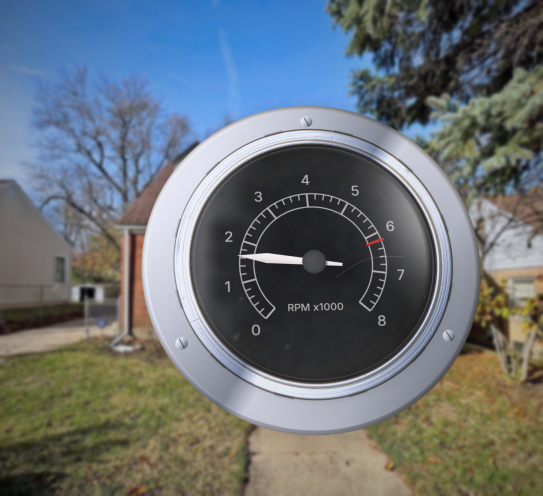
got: 1600 rpm
